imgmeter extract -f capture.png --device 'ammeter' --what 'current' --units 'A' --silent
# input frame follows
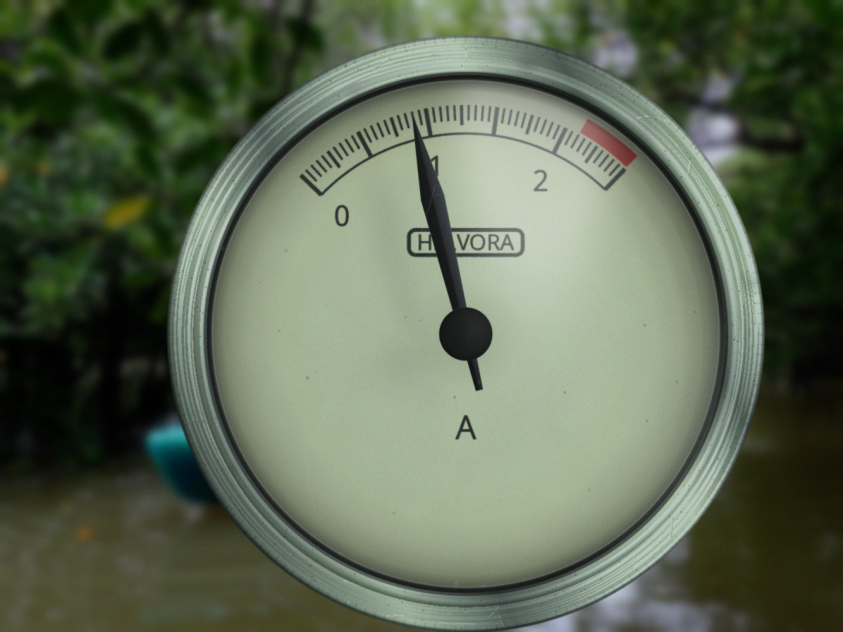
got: 0.9 A
